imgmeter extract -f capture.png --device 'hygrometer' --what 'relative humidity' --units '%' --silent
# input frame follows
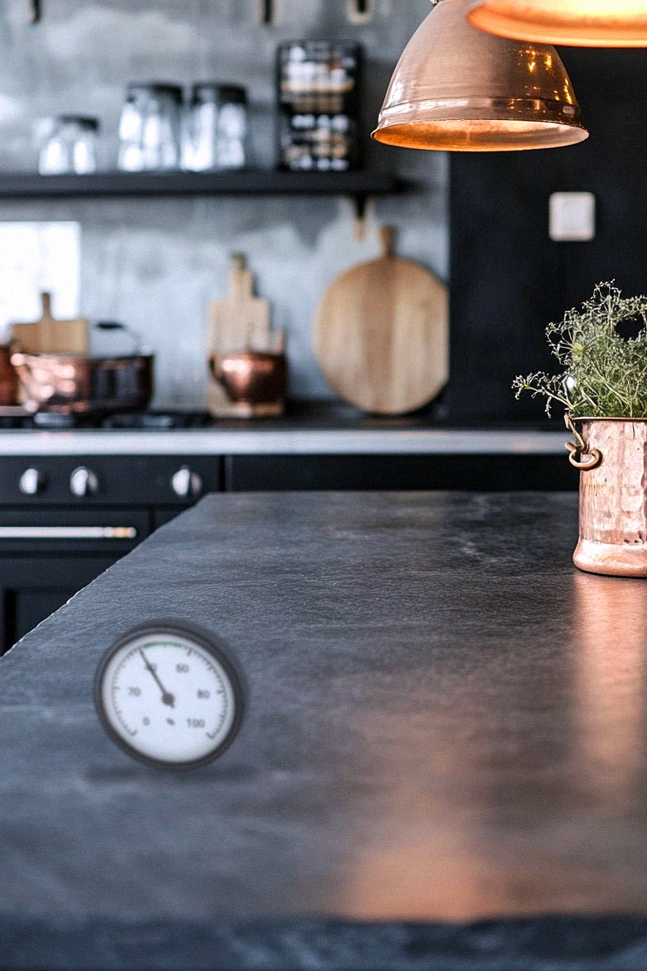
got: 40 %
